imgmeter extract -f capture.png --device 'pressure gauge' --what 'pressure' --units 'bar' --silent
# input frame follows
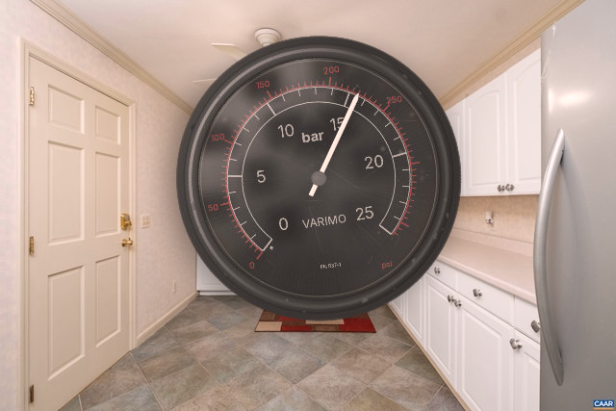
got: 15.5 bar
